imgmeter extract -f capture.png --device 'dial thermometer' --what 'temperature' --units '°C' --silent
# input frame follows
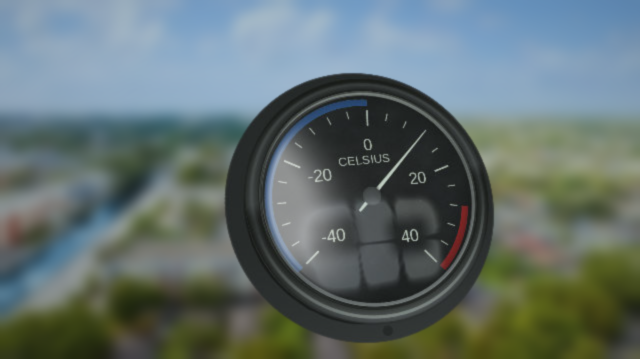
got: 12 °C
